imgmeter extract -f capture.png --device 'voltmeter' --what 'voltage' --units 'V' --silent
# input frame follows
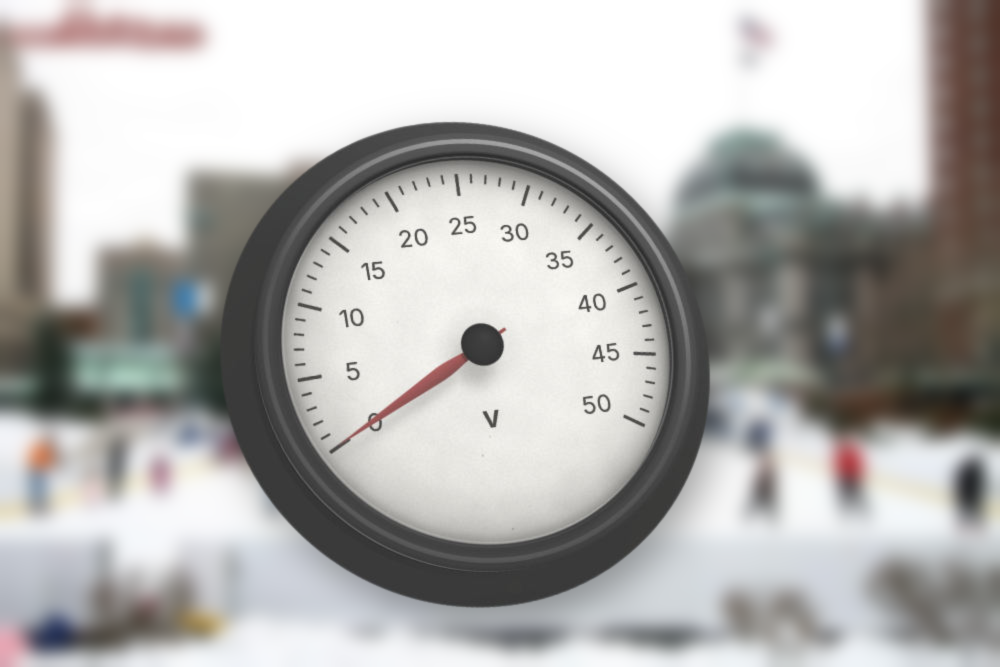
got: 0 V
